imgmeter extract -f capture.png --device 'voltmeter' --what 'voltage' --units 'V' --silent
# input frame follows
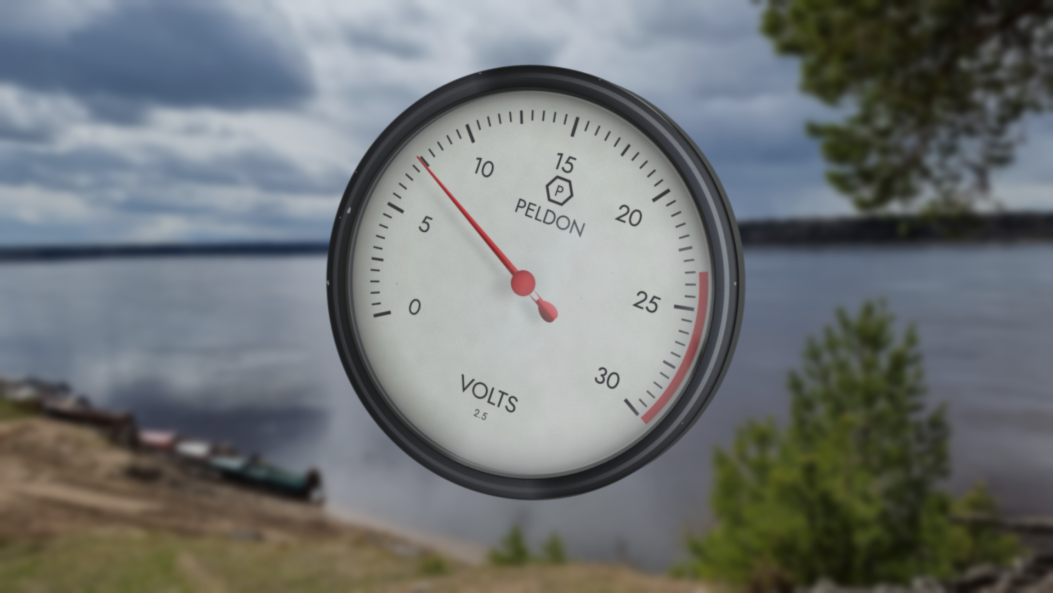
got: 7.5 V
